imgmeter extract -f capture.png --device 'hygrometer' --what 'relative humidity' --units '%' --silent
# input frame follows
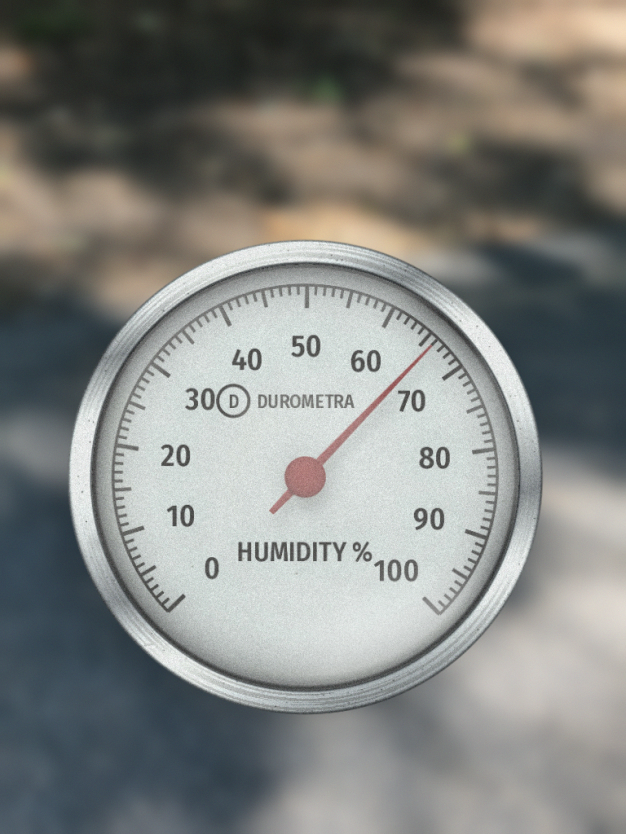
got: 66 %
